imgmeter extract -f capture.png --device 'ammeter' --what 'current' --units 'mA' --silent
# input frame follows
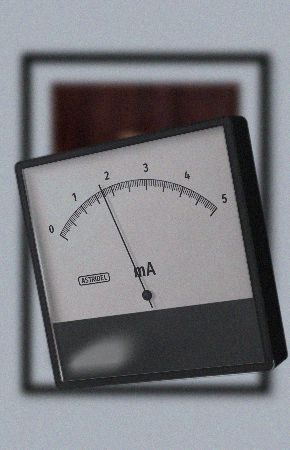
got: 1.75 mA
